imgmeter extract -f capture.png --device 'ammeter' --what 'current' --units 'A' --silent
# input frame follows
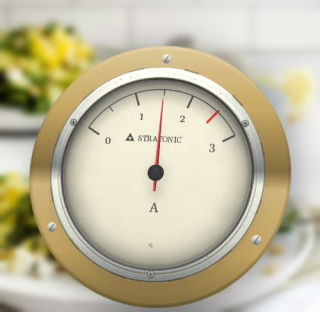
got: 1.5 A
